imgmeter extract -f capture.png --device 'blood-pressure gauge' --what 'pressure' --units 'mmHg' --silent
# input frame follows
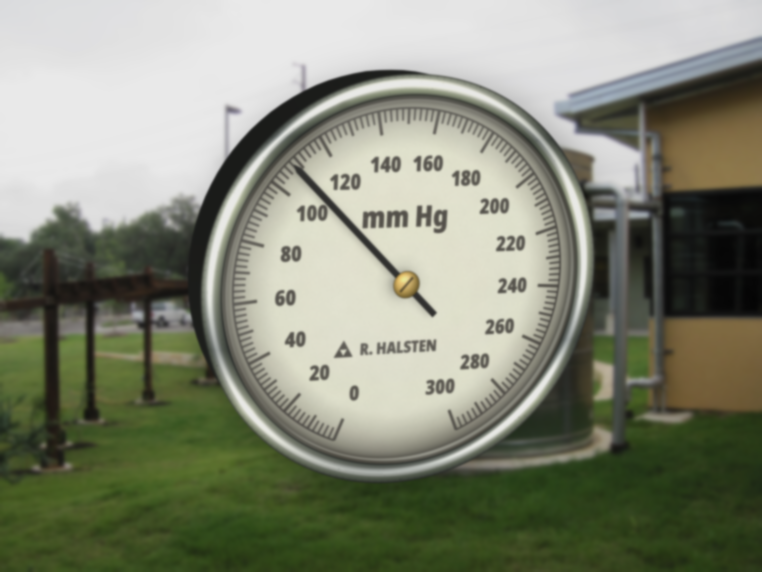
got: 108 mmHg
